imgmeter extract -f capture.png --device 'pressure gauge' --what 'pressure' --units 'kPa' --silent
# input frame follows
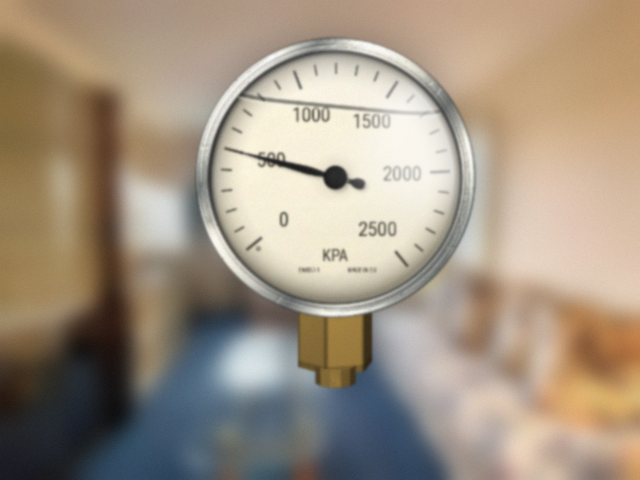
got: 500 kPa
